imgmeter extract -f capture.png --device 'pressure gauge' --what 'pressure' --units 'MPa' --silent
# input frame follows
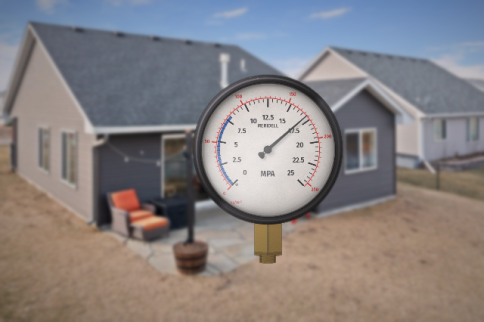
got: 17 MPa
